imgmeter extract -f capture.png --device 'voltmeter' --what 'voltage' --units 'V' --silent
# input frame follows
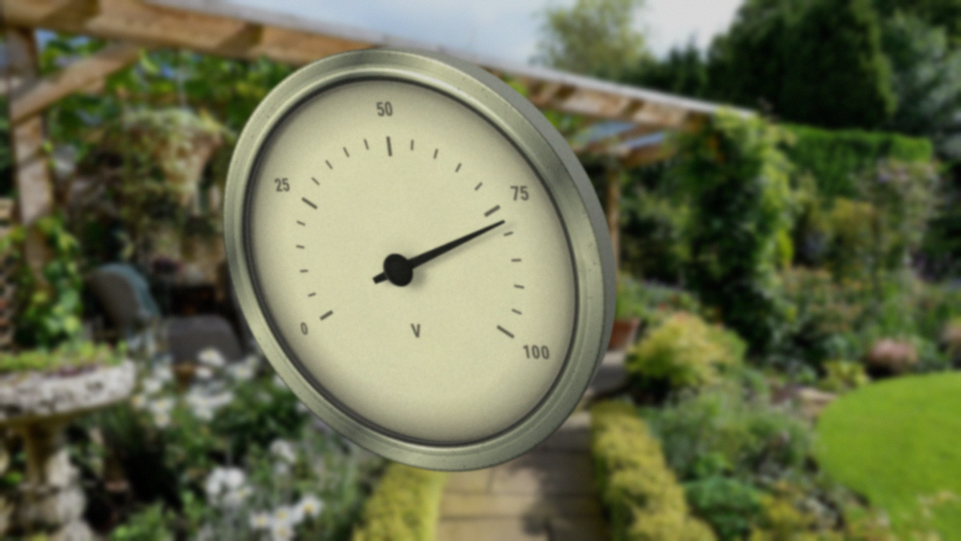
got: 77.5 V
